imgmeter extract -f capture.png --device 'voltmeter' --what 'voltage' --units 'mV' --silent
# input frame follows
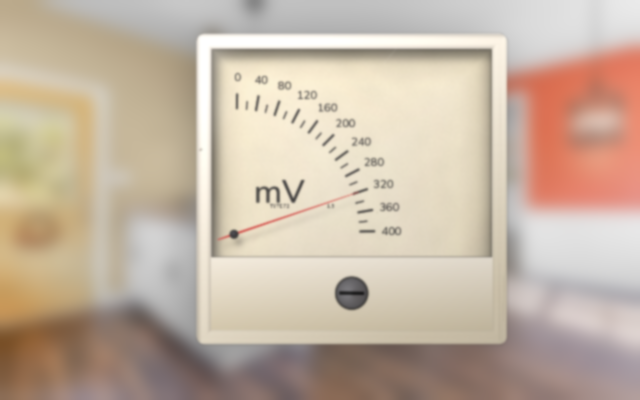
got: 320 mV
